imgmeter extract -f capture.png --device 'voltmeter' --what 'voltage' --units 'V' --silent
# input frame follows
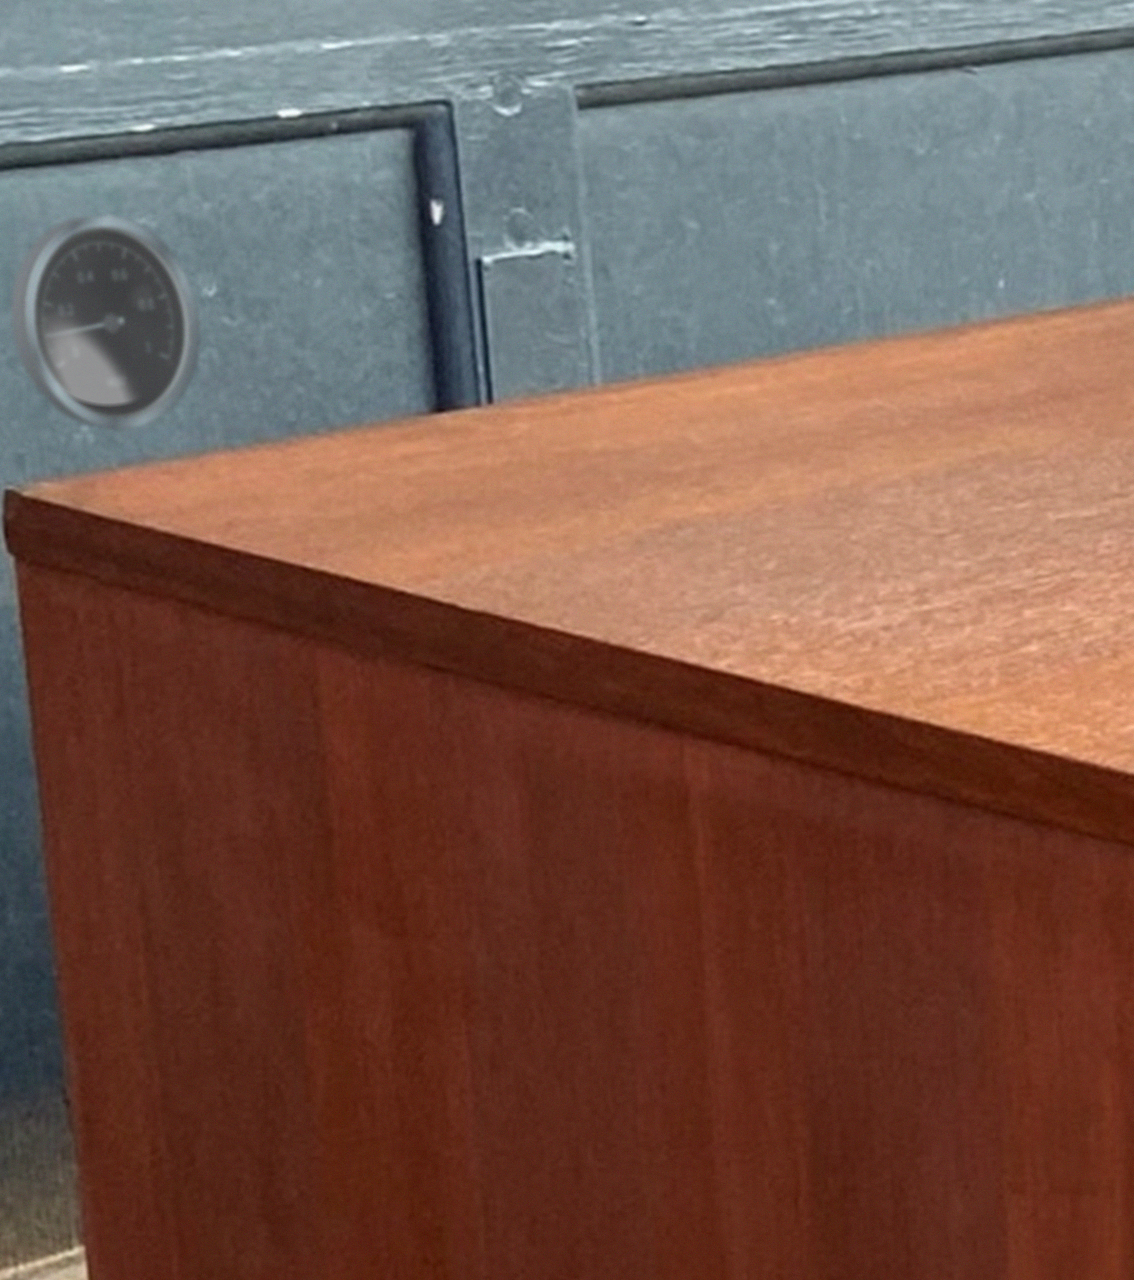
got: 0.1 V
